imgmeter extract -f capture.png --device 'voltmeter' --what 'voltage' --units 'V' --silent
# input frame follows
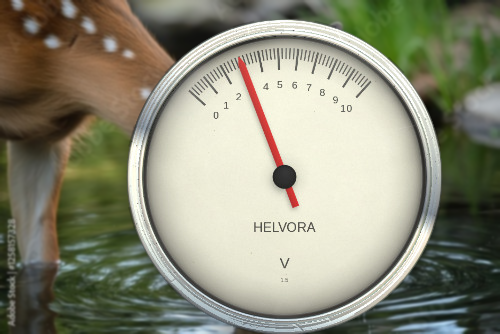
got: 3 V
